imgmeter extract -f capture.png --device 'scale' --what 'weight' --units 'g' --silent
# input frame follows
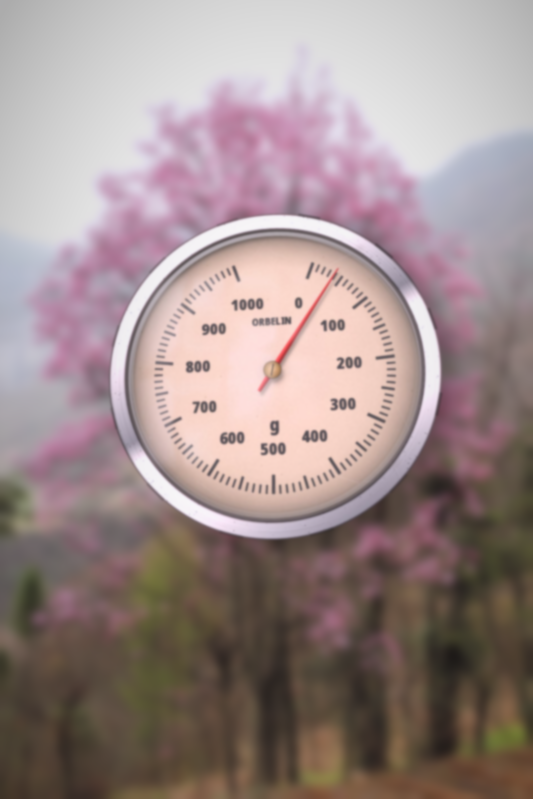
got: 40 g
